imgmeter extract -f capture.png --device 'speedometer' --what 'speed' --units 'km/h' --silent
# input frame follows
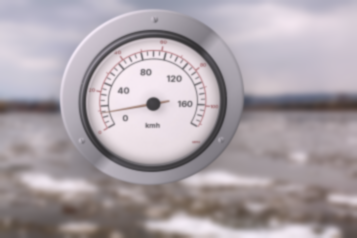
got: 15 km/h
